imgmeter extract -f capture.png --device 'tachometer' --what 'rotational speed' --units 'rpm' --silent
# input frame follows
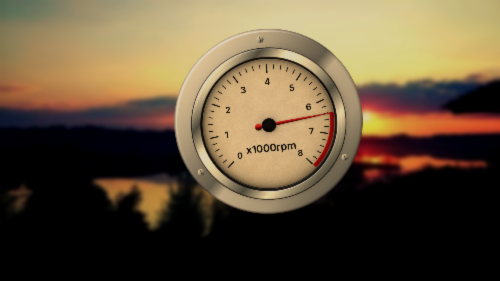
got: 6400 rpm
